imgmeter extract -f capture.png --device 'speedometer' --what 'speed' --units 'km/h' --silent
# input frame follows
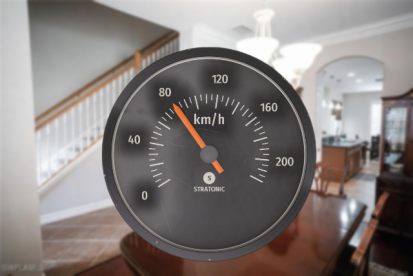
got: 80 km/h
